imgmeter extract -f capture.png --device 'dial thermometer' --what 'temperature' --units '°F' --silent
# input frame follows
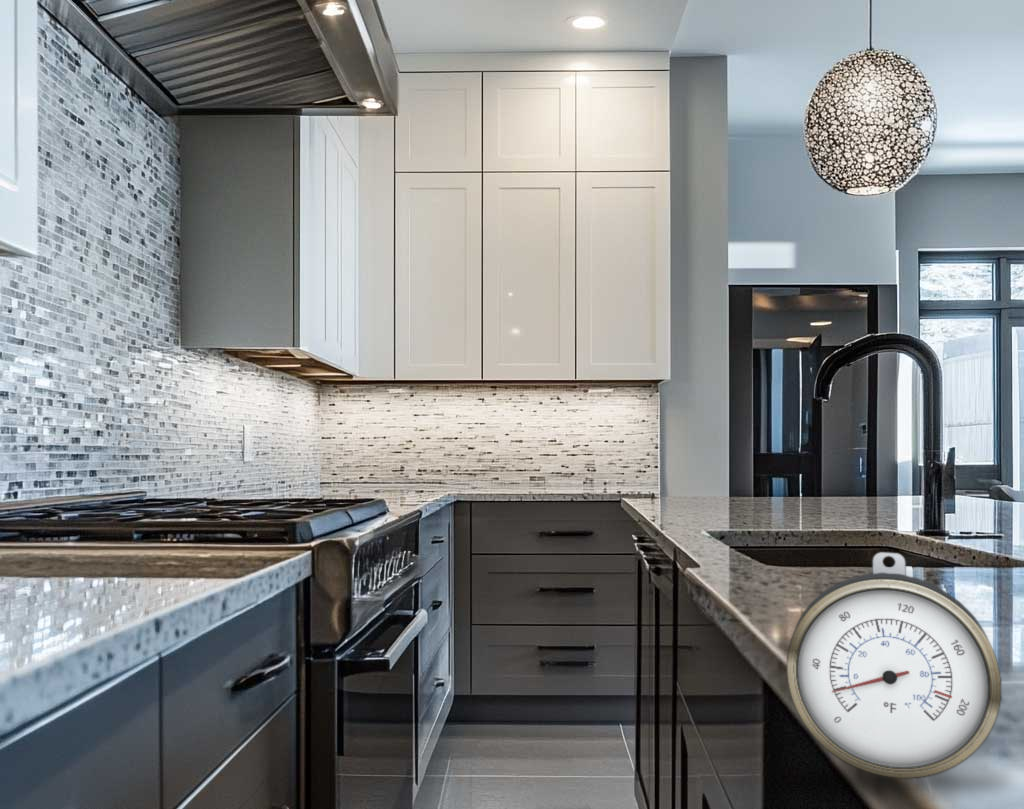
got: 20 °F
